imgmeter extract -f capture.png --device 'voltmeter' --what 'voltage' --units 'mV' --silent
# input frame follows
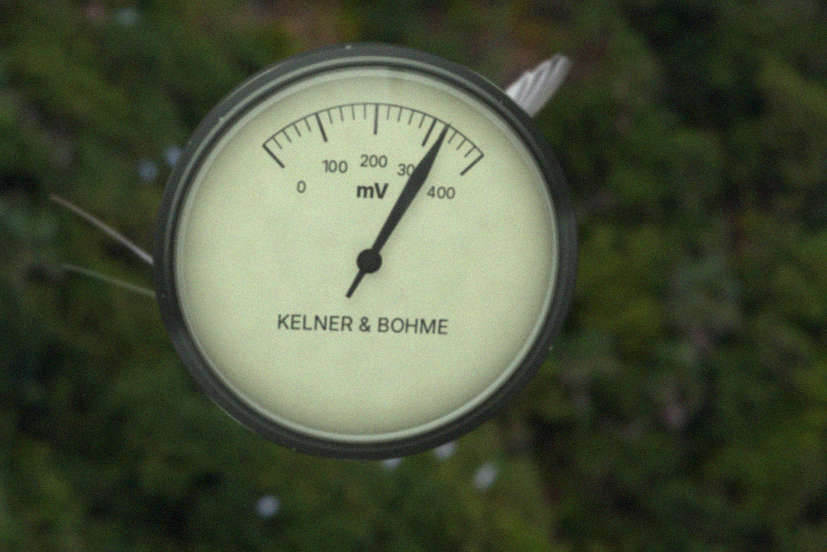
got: 320 mV
